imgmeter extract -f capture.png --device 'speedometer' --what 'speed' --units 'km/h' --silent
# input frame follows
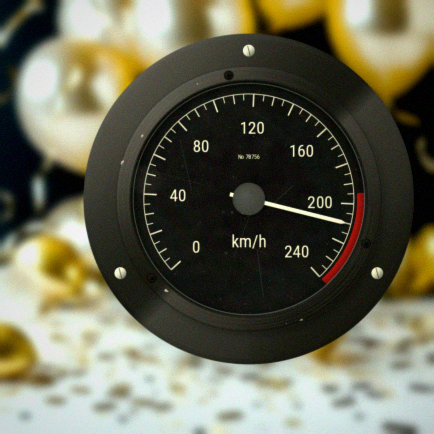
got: 210 km/h
